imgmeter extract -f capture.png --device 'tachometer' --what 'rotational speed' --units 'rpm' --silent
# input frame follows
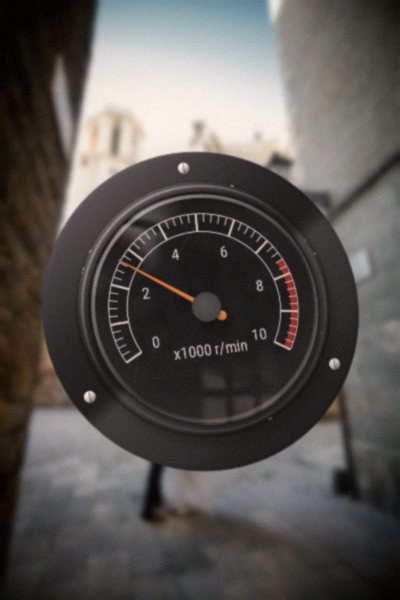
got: 2600 rpm
